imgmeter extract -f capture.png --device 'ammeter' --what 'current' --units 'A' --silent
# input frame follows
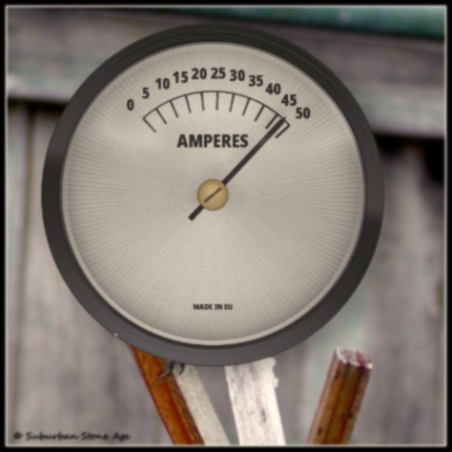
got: 47.5 A
